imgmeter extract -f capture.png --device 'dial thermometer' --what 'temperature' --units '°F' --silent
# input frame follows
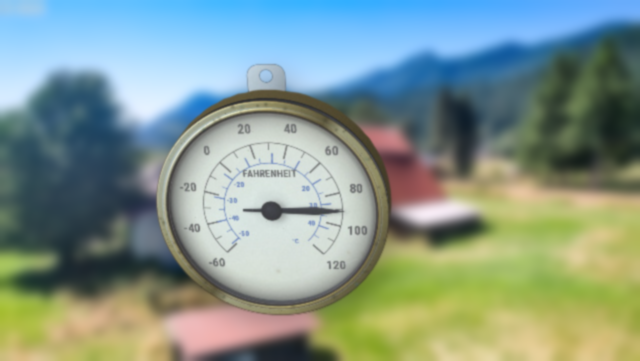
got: 90 °F
